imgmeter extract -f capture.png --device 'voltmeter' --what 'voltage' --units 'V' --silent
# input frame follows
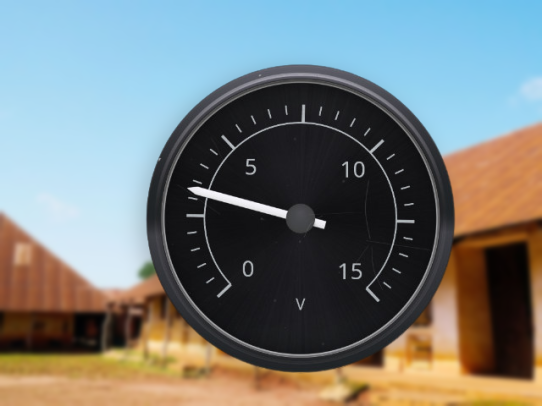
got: 3.25 V
